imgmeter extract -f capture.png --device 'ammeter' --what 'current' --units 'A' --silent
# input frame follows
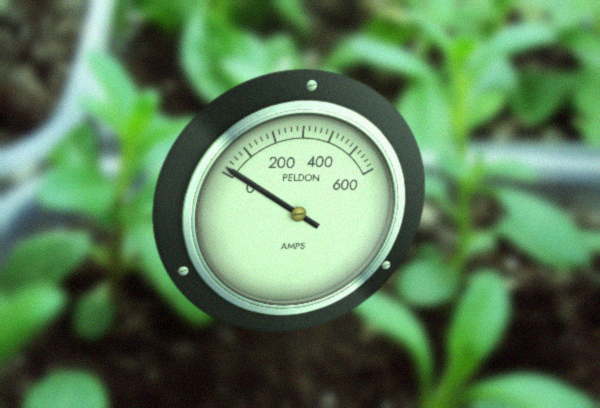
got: 20 A
